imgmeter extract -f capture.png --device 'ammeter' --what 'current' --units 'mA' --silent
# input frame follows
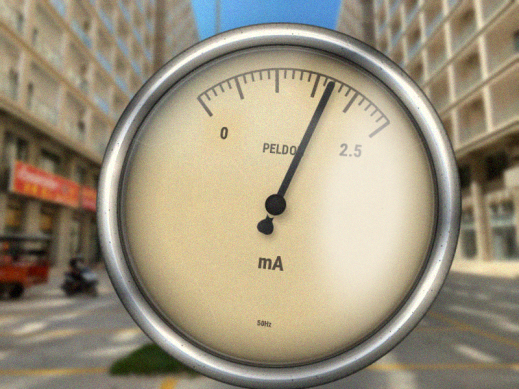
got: 1.7 mA
